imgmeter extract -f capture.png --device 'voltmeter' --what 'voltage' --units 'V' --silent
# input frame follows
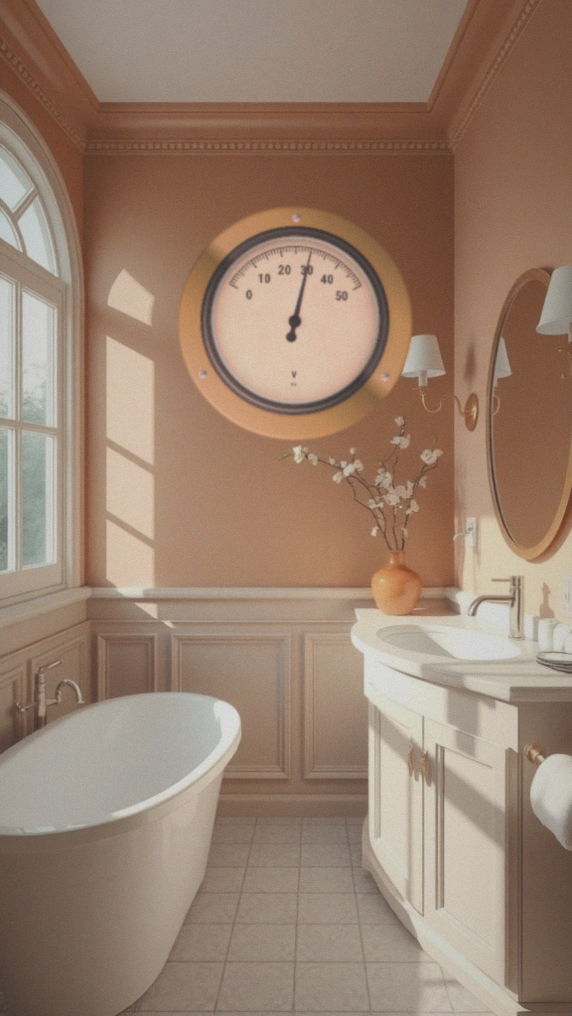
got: 30 V
